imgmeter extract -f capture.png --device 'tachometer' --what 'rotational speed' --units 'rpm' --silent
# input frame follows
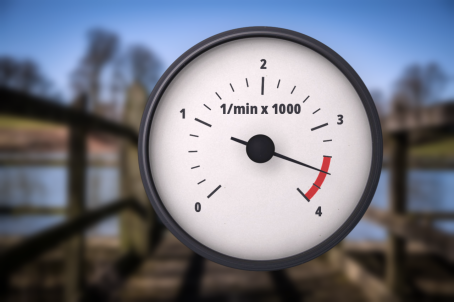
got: 3600 rpm
